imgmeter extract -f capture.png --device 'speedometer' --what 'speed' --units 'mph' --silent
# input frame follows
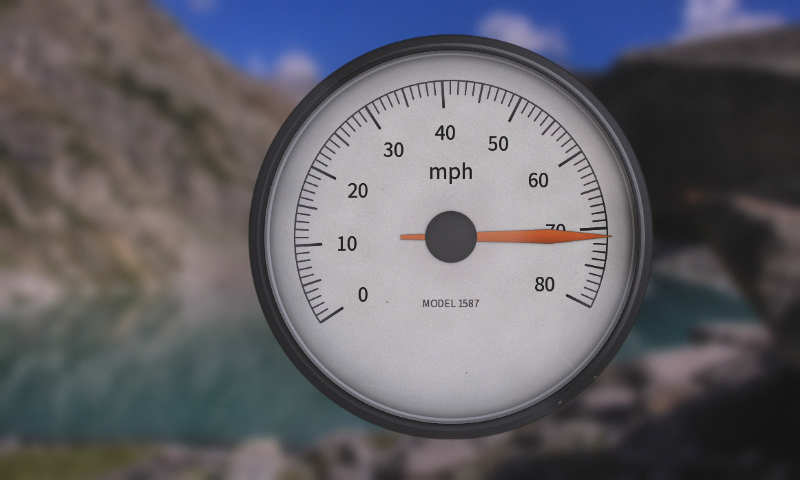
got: 71 mph
